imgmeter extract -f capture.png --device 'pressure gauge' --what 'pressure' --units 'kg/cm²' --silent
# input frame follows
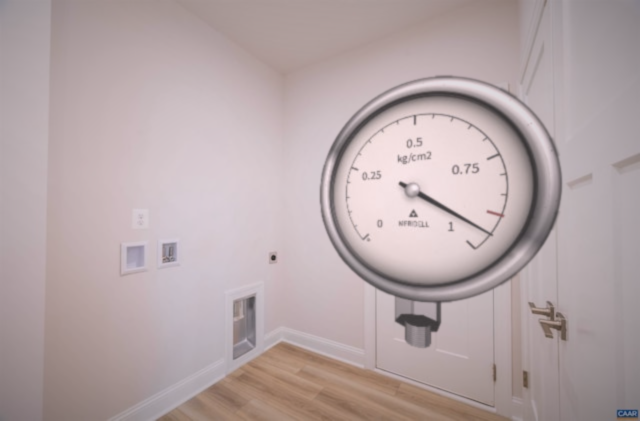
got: 0.95 kg/cm²
